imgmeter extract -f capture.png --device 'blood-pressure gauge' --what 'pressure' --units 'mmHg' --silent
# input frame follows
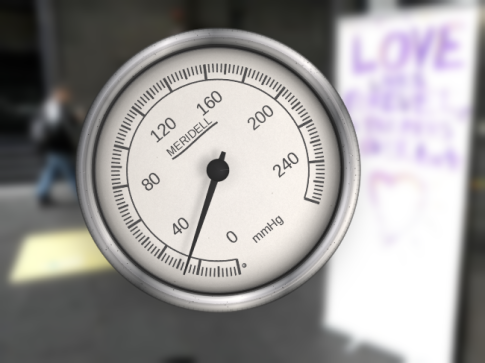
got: 26 mmHg
